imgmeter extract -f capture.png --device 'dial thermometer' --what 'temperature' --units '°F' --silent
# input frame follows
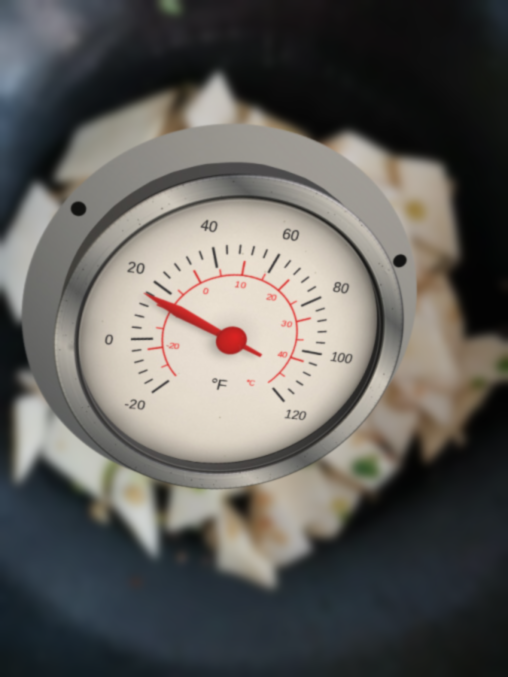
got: 16 °F
